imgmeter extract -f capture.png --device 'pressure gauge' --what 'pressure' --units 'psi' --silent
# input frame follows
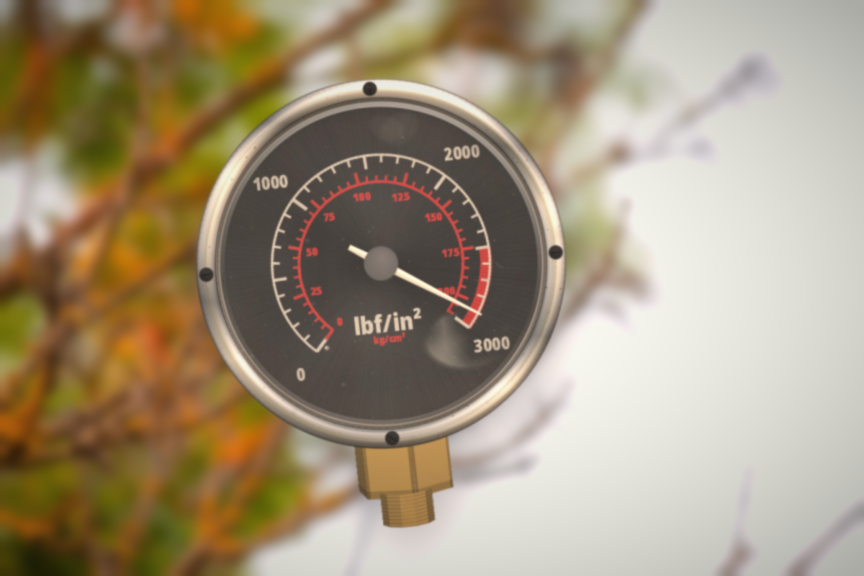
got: 2900 psi
